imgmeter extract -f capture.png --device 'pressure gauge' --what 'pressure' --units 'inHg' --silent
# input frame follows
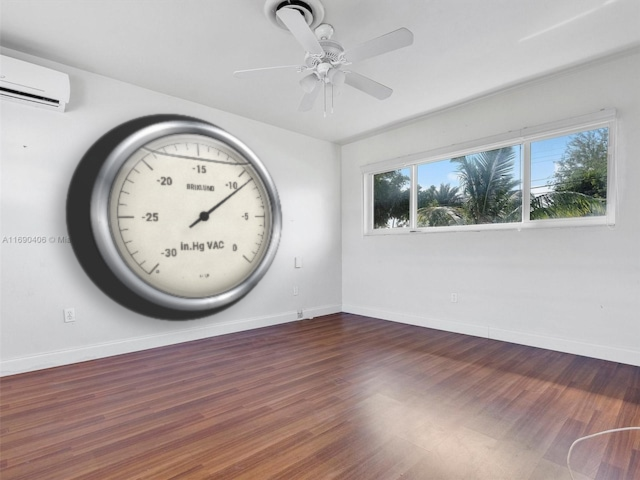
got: -9 inHg
